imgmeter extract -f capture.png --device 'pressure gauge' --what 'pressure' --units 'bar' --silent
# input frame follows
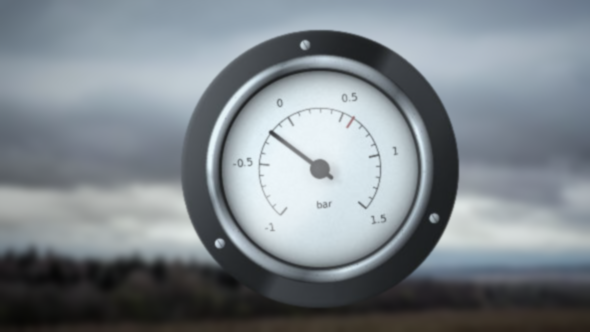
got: -0.2 bar
